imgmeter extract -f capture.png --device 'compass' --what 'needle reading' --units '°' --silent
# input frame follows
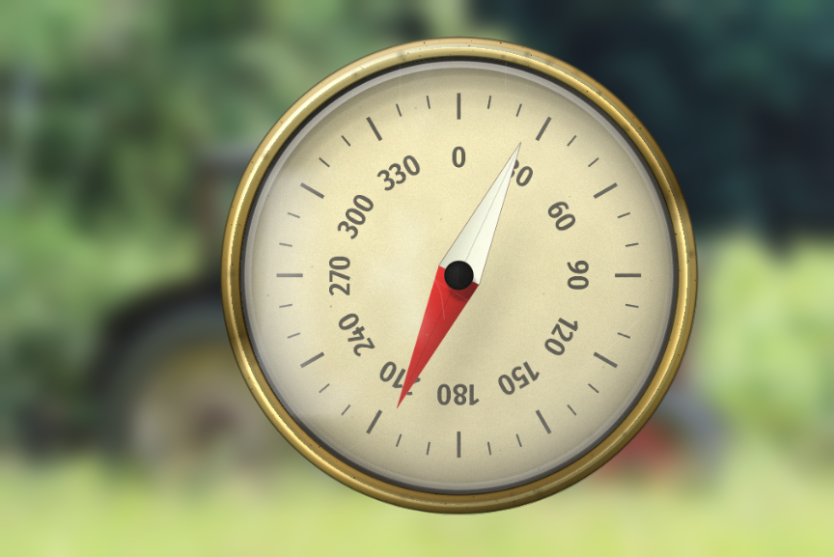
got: 205 °
